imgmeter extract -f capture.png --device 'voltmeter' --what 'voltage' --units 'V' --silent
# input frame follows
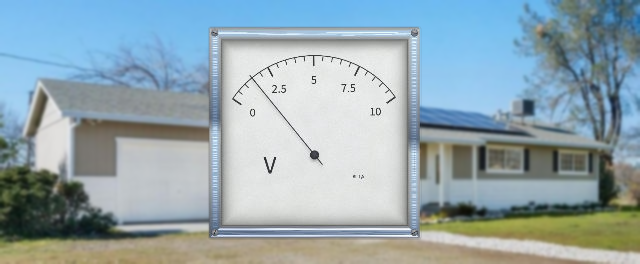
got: 1.5 V
